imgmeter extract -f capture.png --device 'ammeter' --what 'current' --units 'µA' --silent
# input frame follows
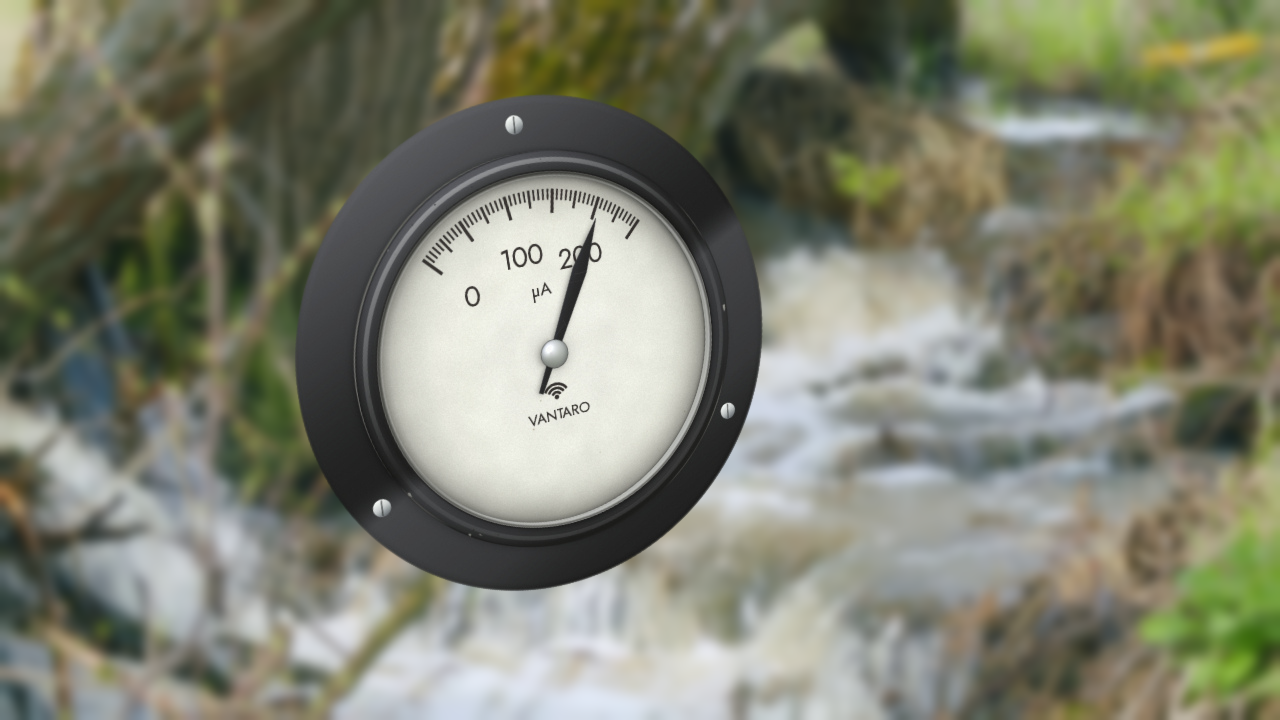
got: 200 µA
